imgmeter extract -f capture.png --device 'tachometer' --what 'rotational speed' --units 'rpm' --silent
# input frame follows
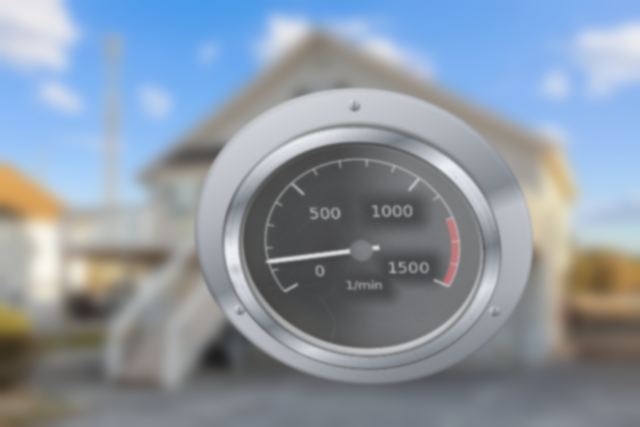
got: 150 rpm
